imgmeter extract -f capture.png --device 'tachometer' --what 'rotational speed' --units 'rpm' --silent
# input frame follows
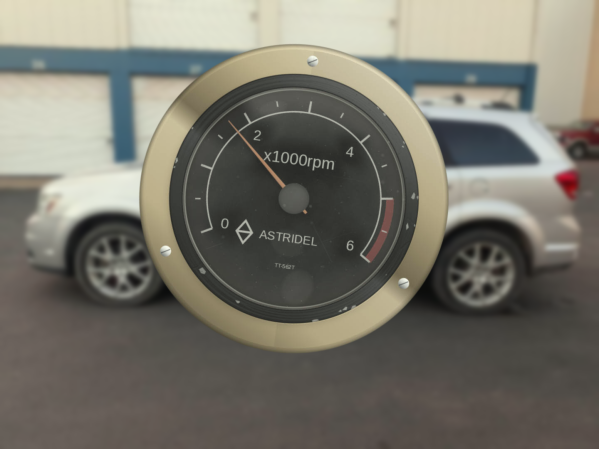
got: 1750 rpm
